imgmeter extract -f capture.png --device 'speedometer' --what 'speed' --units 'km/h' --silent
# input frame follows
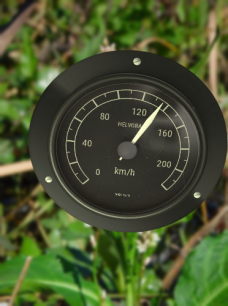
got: 135 km/h
